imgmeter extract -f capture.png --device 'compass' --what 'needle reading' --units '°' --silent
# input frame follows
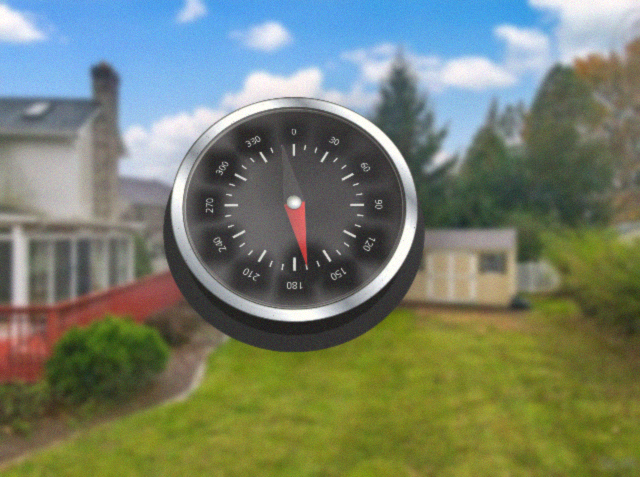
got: 170 °
